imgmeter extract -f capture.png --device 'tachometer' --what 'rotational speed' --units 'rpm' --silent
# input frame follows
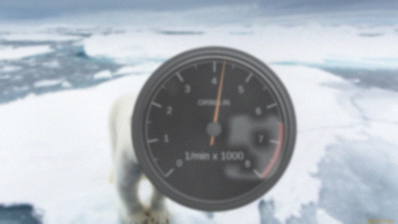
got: 4250 rpm
